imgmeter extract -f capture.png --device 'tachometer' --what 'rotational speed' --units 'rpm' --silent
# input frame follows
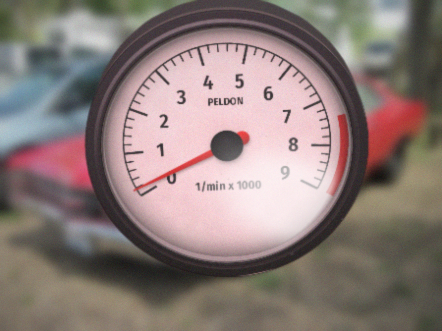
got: 200 rpm
